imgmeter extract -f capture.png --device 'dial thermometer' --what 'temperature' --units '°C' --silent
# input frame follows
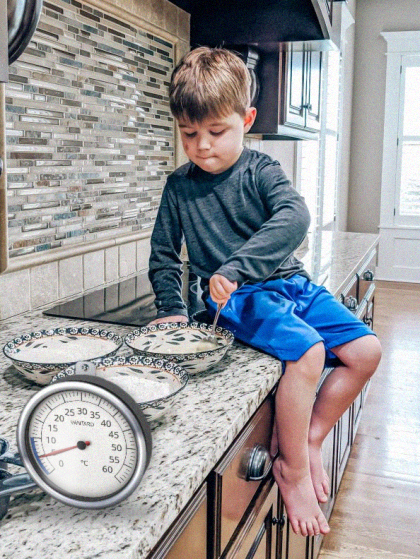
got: 5 °C
